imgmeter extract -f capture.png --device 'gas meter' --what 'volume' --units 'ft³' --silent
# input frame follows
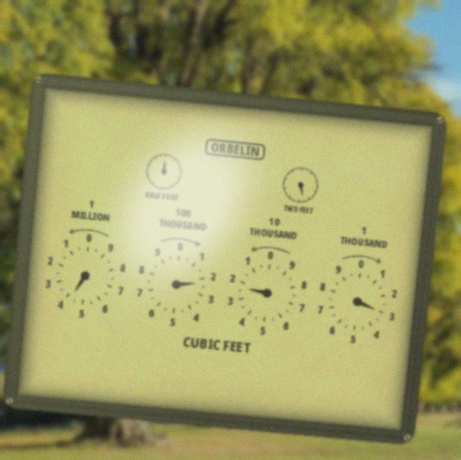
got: 422300 ft³
